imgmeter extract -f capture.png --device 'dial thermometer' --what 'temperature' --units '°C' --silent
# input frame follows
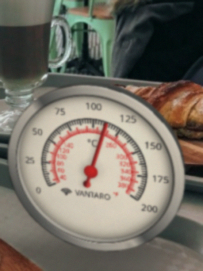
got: 112.5 °C
